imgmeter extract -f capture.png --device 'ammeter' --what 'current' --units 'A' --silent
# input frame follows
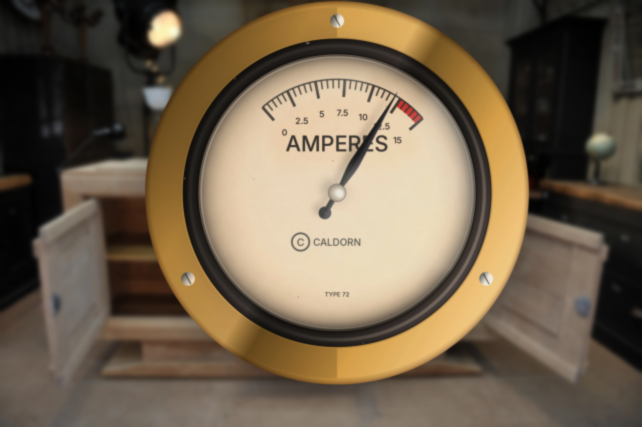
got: 12 A
